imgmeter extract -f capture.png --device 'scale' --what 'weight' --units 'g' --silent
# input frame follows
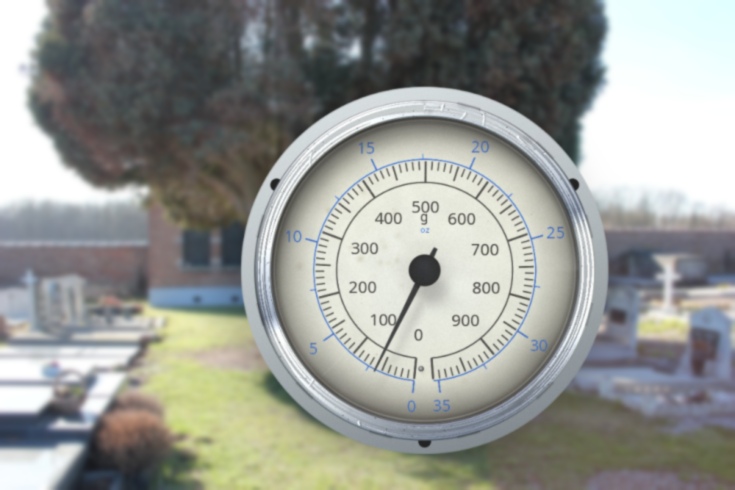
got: 60 g
